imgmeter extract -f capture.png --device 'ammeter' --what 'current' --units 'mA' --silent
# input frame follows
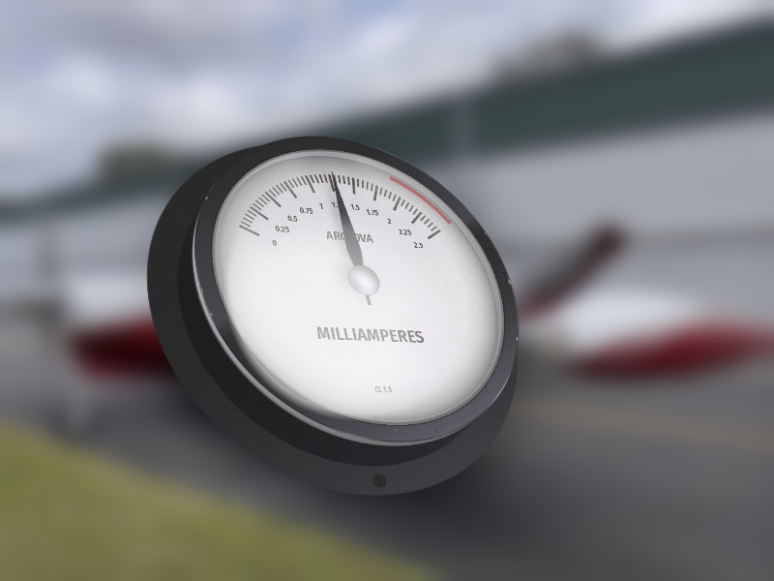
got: 1.25 mA
